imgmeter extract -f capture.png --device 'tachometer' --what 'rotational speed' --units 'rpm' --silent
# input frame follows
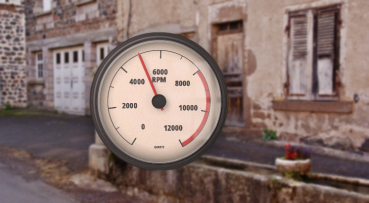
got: 5000 rpm
